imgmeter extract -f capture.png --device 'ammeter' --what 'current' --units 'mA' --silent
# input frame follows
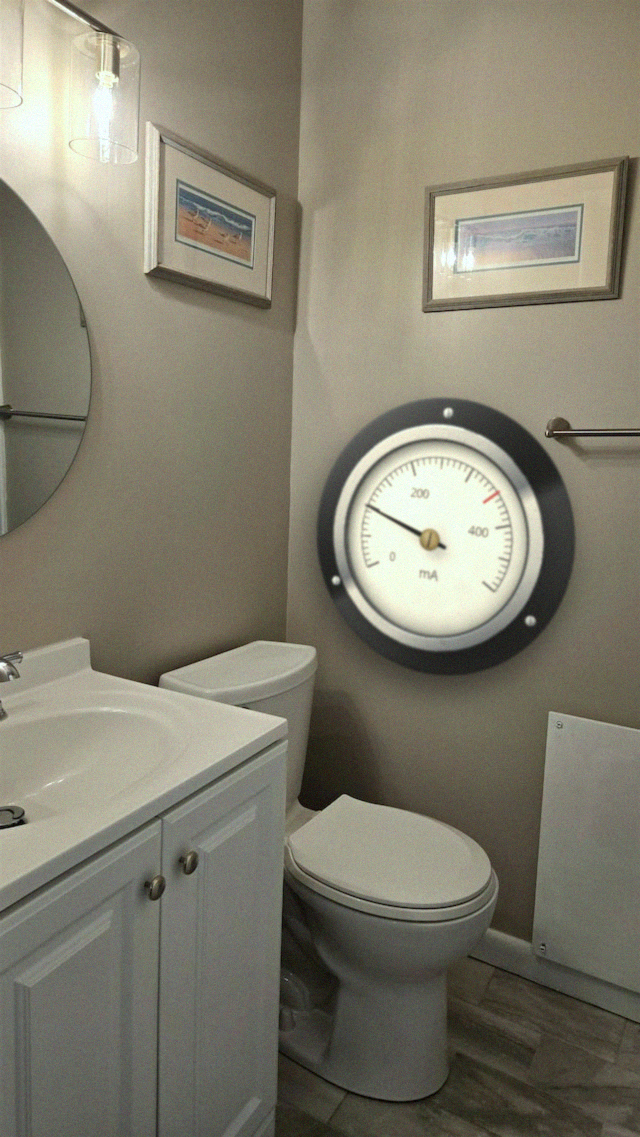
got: 100 mA
